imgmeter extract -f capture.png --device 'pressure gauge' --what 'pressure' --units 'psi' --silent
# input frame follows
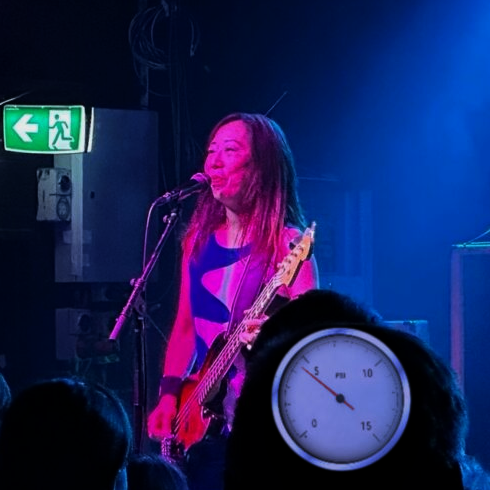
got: 4.5 psi
